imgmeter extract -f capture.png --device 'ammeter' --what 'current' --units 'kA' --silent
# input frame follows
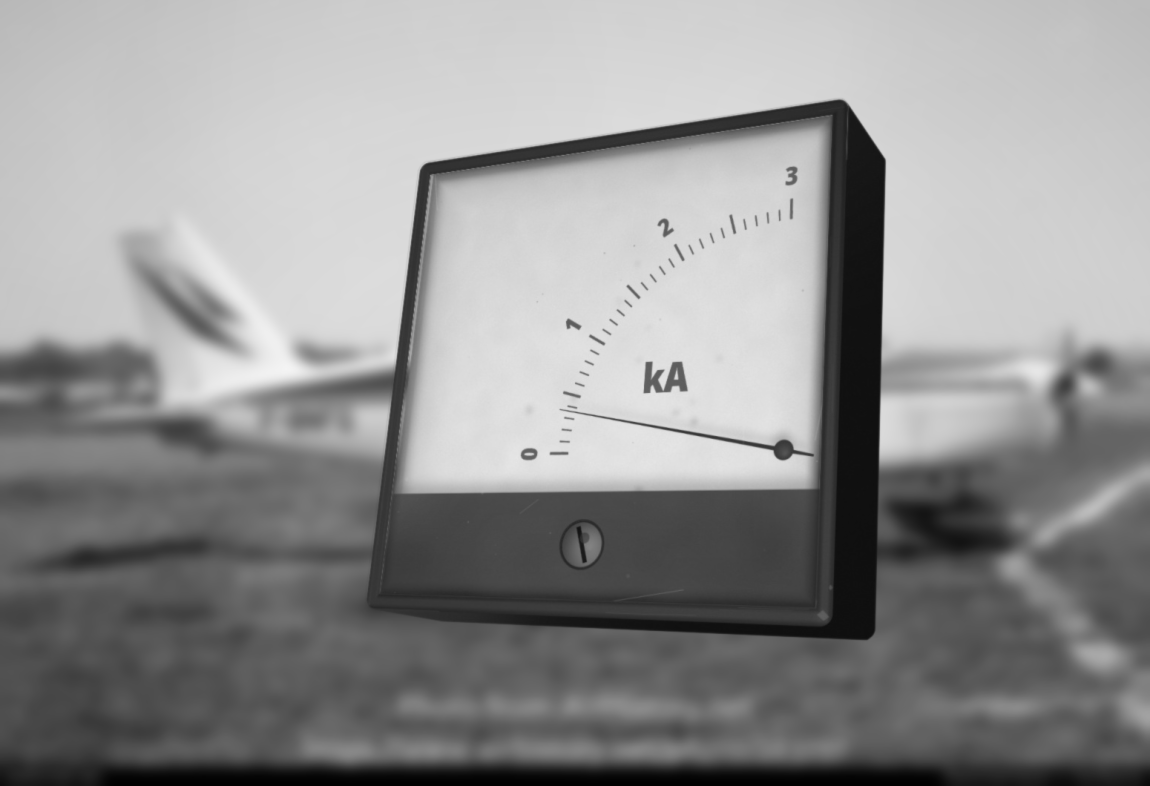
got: 0.35 kA
